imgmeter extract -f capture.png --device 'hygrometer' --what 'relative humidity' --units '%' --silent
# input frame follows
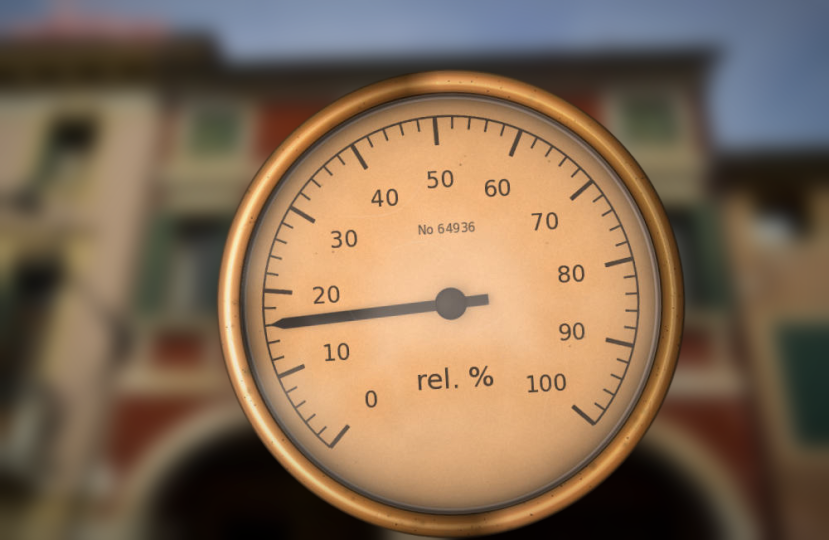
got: 16 %
